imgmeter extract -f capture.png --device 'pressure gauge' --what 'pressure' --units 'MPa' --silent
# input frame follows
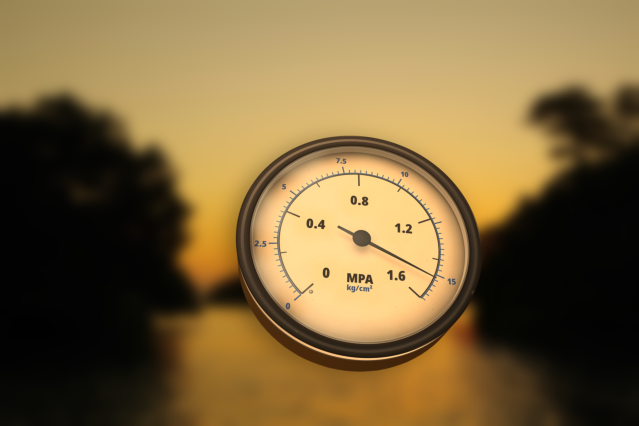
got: 1.5 MPa
